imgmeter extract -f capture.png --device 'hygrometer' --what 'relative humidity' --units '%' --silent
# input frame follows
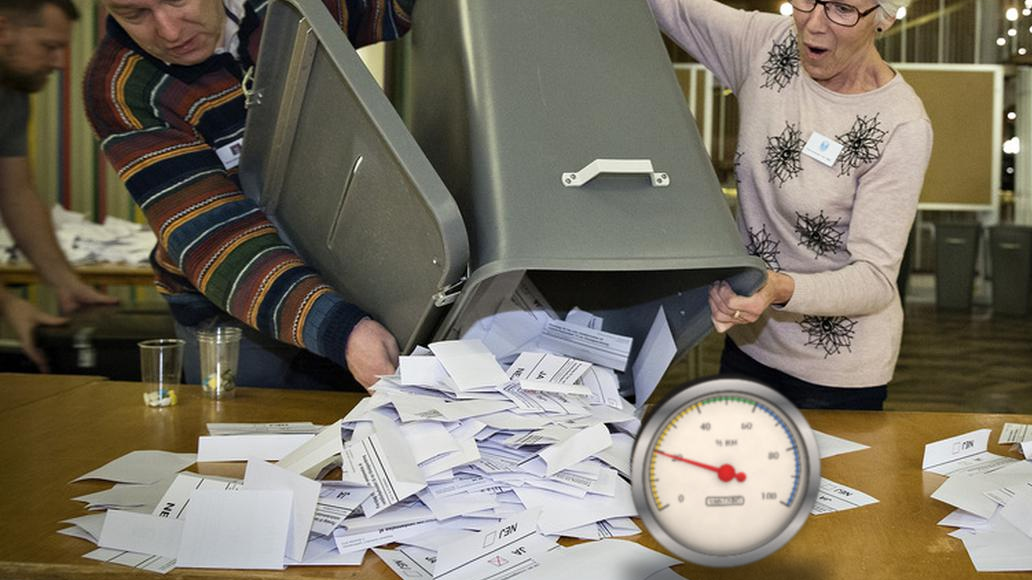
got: 20 %
